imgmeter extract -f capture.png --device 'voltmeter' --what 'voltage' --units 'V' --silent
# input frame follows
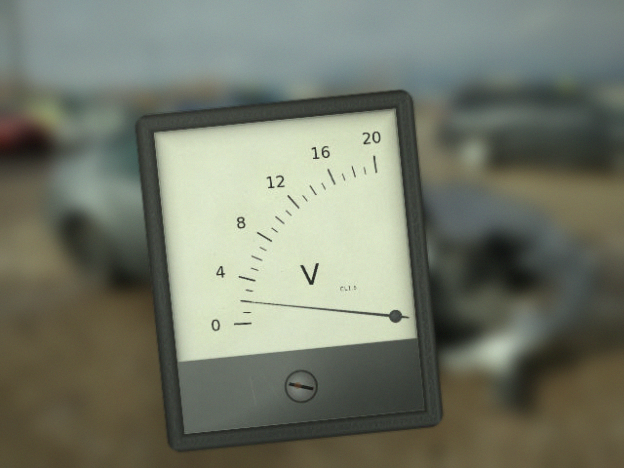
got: 2 V
